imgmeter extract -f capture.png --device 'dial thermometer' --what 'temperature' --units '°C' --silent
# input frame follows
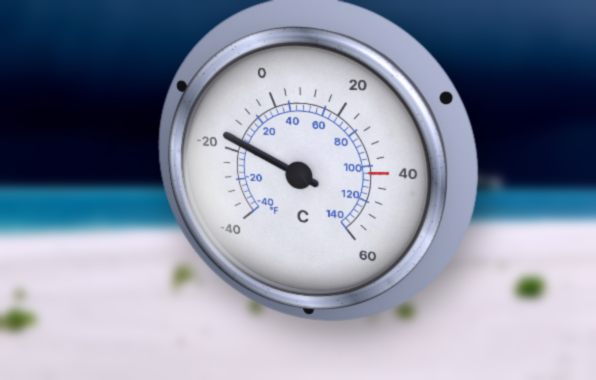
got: -16 °C
